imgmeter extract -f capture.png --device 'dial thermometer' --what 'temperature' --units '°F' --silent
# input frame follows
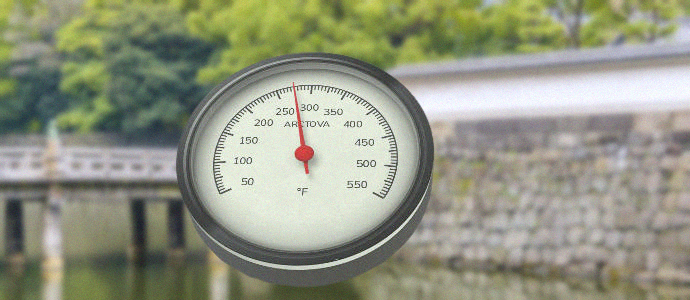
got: 275 °F
